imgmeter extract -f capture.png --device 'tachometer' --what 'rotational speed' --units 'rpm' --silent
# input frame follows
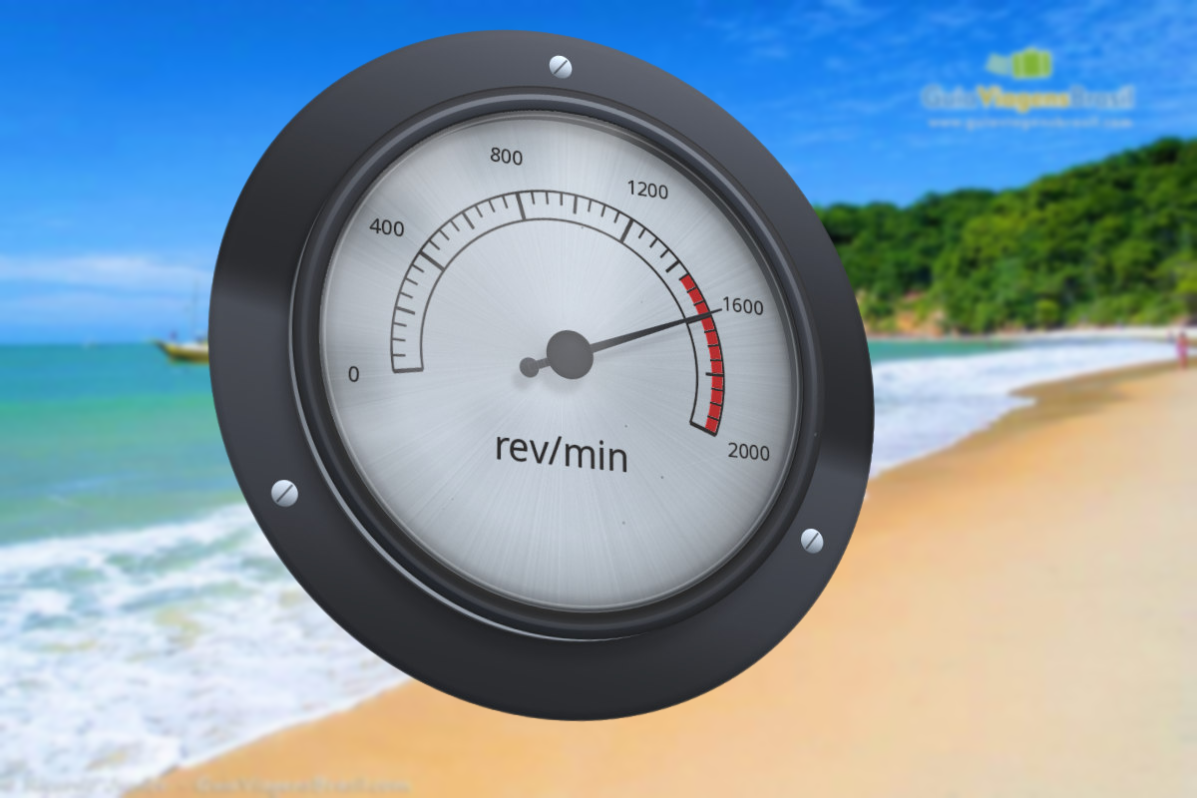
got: 1600 rpm
